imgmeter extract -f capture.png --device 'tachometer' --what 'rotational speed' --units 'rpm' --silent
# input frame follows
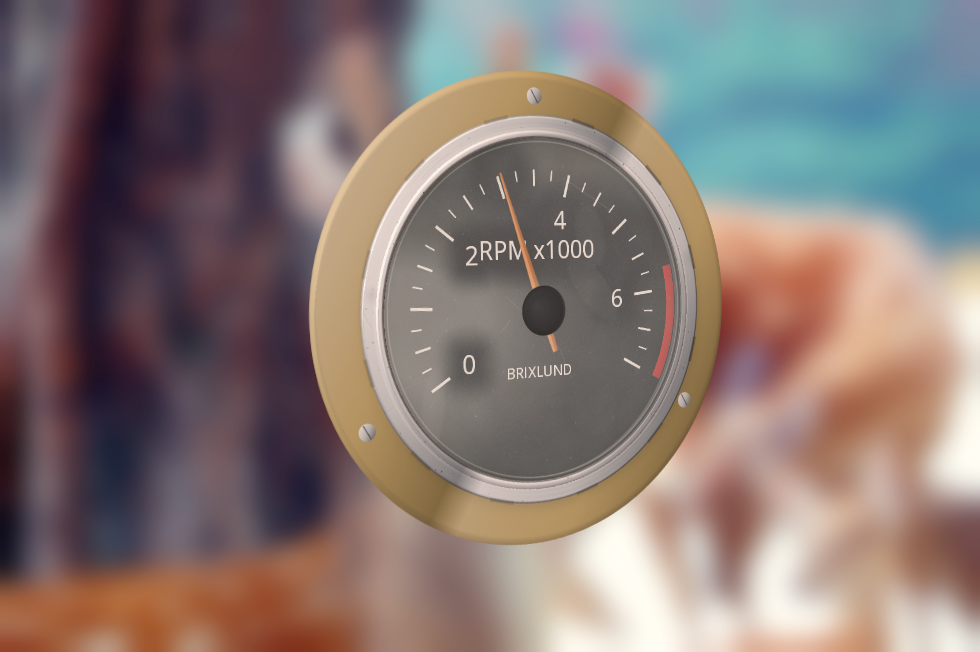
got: 3000 rpm
